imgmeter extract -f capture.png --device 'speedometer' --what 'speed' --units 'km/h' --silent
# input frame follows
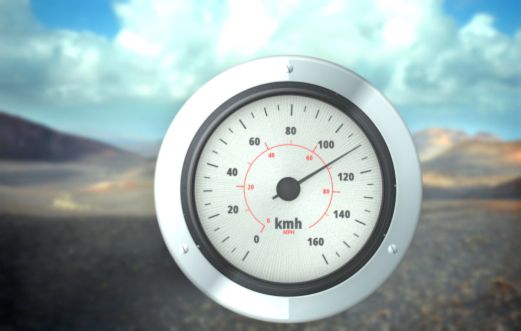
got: 110 km/h
